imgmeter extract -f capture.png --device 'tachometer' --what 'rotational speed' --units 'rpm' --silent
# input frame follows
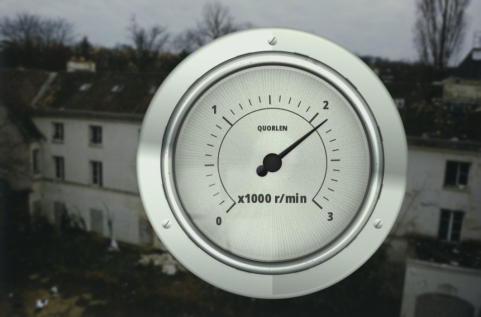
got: 2100 rpm
